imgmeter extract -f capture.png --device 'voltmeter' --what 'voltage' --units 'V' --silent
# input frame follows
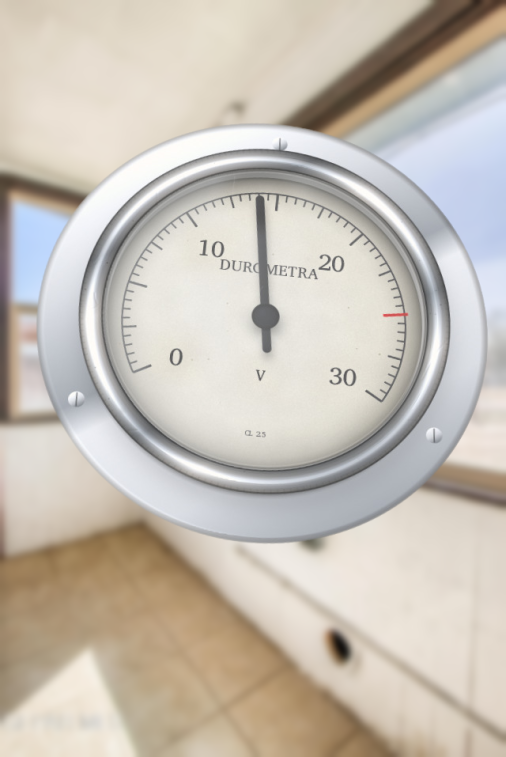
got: 14 V
